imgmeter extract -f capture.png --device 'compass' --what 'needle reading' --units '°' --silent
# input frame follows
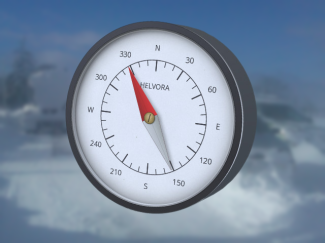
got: 330 °
